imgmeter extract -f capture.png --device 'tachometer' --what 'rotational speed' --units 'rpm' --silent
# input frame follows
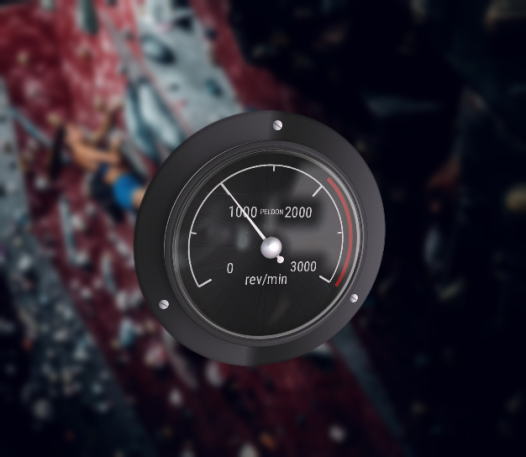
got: 1000 rpm
